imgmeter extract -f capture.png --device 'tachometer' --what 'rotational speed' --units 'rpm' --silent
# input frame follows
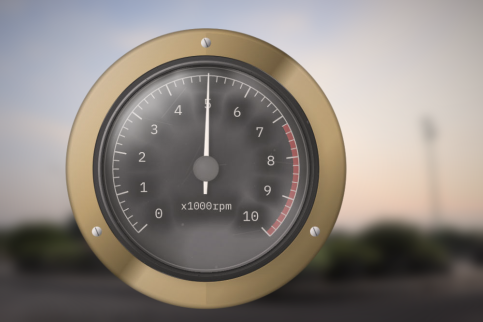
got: 5000 rpm
